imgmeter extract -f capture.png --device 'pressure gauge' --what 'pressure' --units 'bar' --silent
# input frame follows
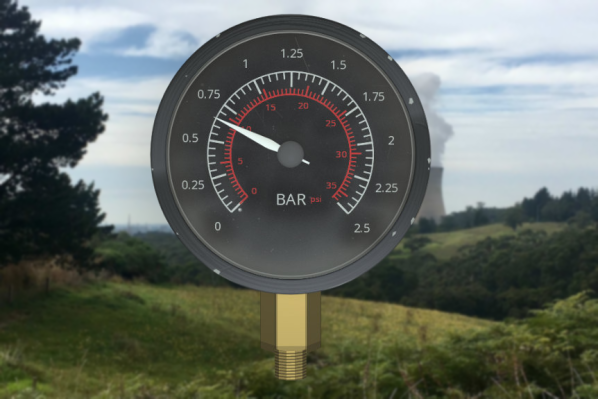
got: 0.65 bar
